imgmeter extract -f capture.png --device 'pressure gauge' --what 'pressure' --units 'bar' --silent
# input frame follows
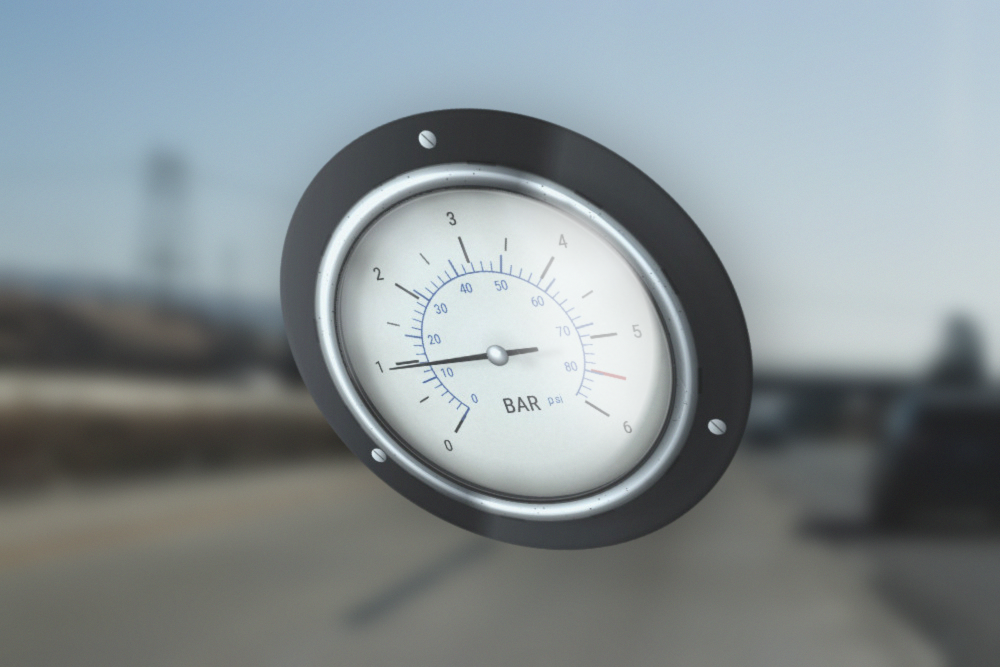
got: 1 bar
